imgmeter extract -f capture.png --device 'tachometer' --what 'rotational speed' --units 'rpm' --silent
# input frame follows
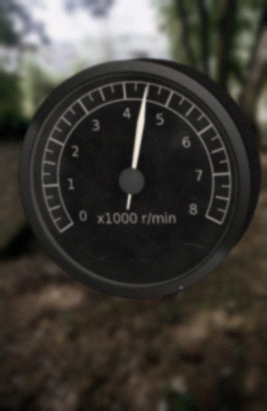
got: 4500 rpm
